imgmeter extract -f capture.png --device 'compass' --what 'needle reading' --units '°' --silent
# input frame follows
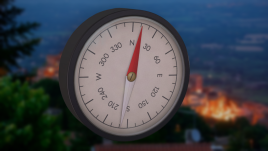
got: 10 °
